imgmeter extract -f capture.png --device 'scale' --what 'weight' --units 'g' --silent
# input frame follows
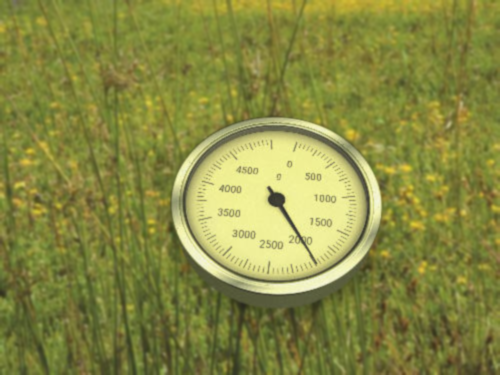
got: 2000 g
